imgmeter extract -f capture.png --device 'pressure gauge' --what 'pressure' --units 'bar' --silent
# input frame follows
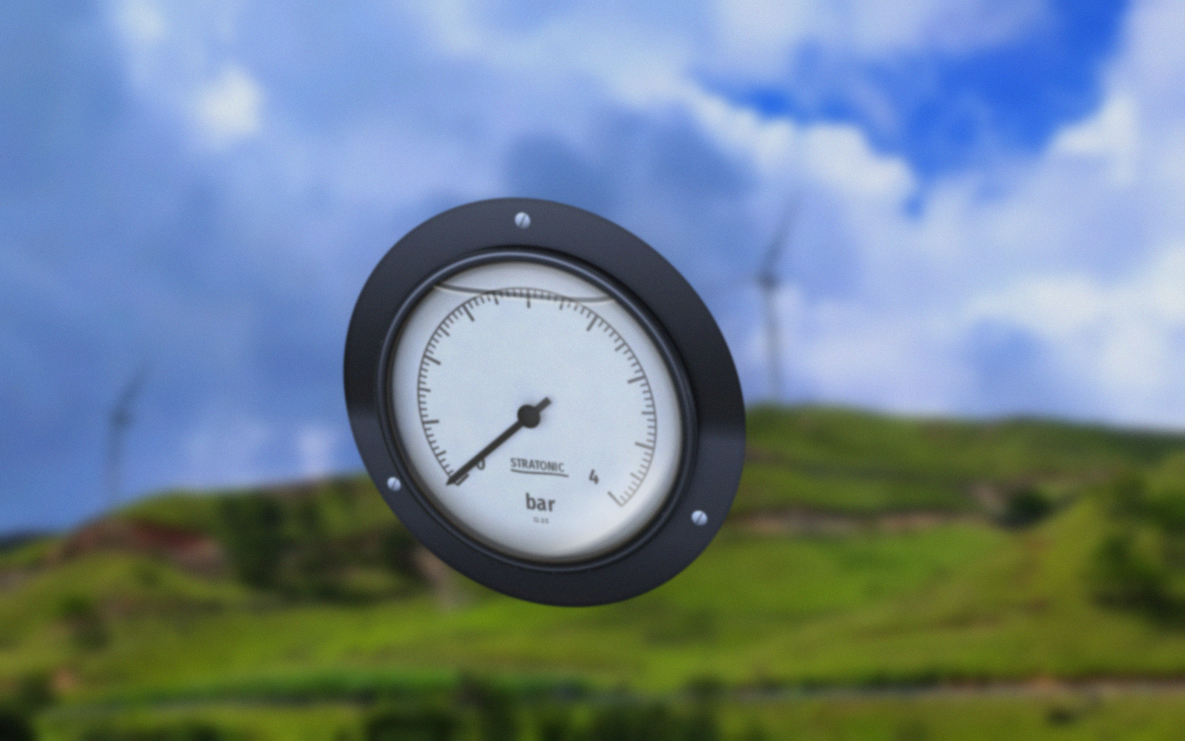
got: 0.05 bar
